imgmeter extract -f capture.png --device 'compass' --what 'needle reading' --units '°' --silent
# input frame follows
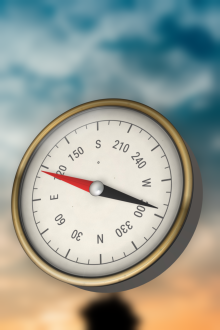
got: 115 °
